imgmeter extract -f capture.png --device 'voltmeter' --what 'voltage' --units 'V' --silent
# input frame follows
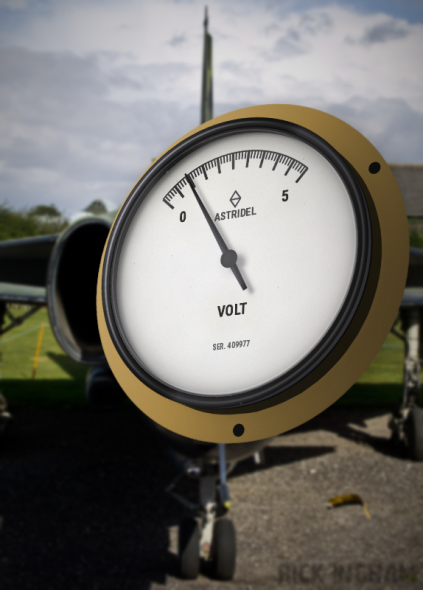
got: 1 V
